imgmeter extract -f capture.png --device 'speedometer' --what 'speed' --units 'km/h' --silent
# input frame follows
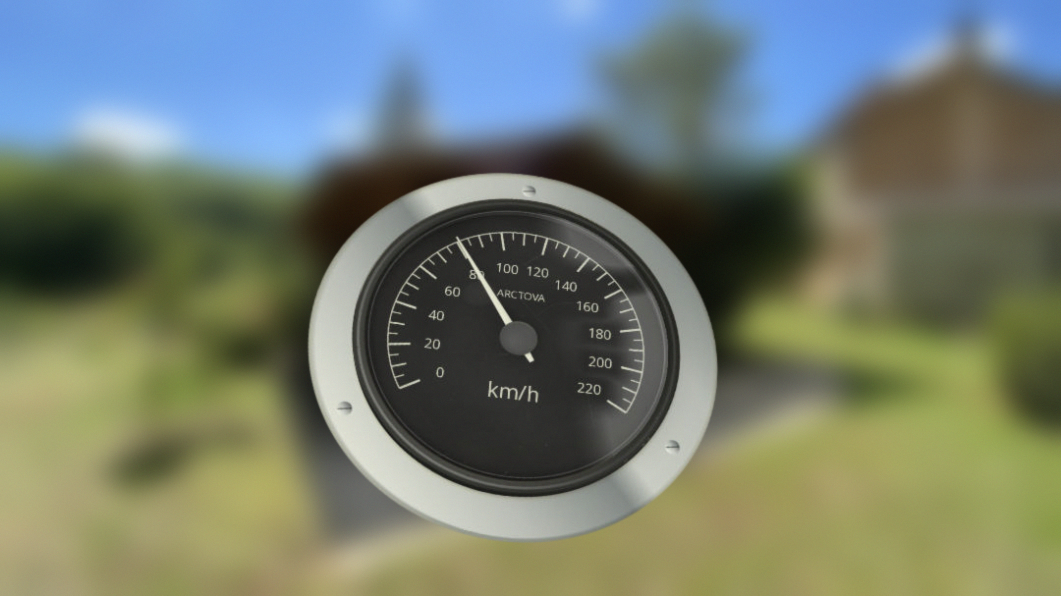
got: 80 km/h
